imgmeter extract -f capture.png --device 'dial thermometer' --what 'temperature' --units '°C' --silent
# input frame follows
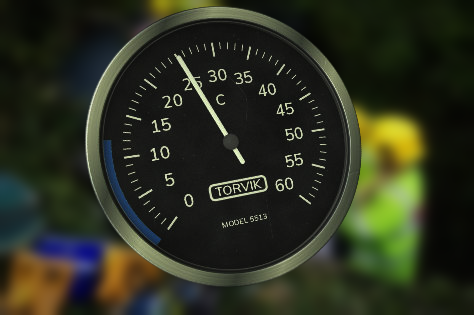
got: 25 °C
